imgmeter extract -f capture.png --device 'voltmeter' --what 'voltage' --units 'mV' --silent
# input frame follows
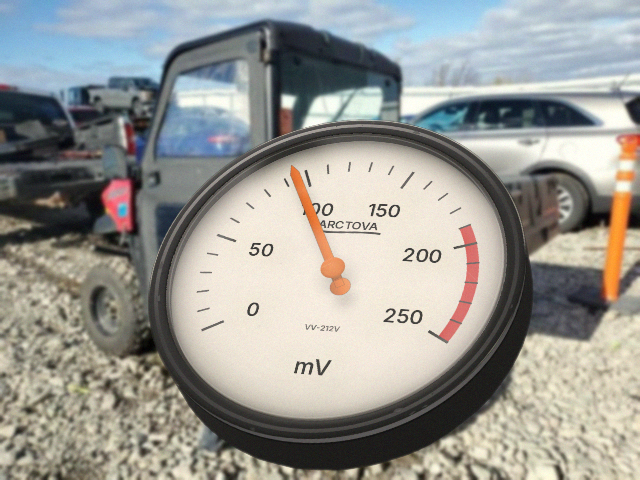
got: 95 mV
